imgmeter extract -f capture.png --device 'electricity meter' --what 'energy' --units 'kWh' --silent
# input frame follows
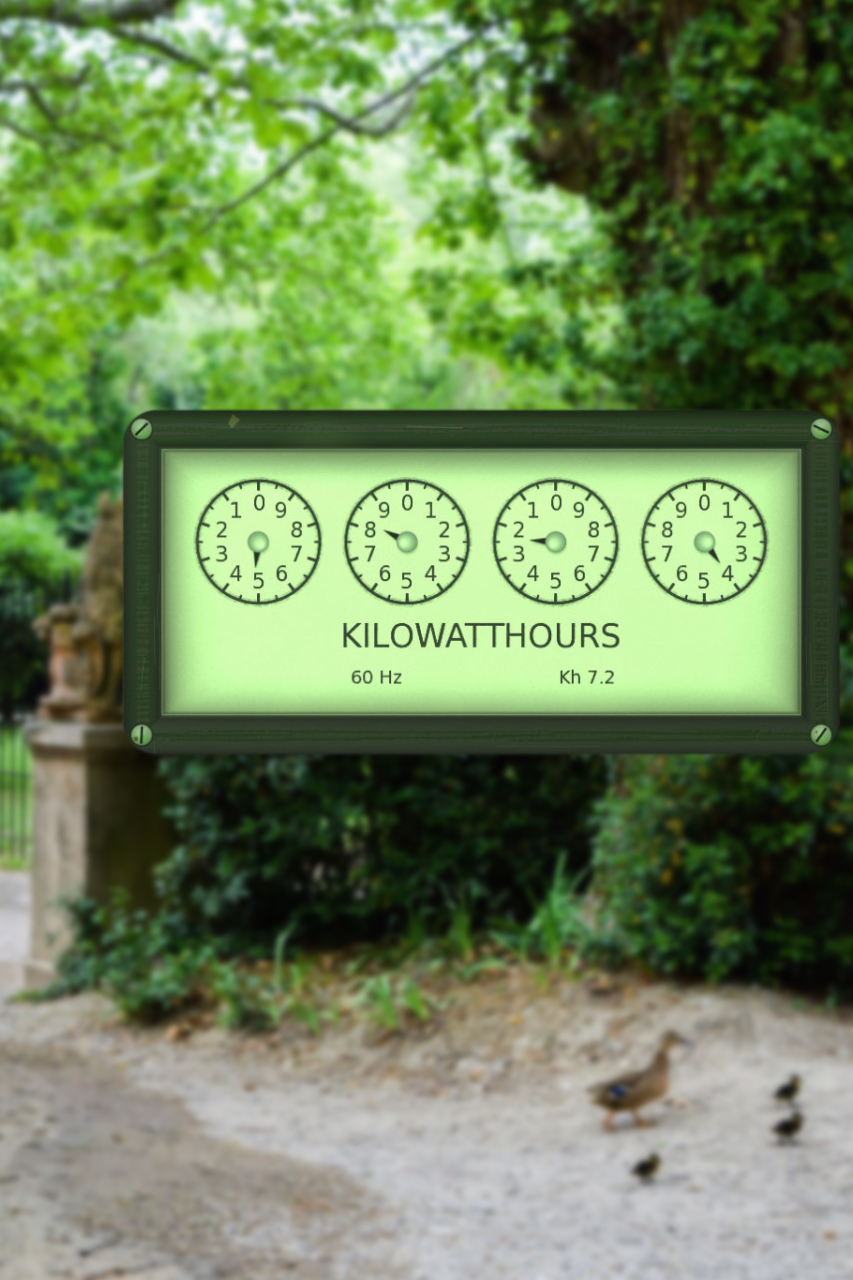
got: 4824 kWh
